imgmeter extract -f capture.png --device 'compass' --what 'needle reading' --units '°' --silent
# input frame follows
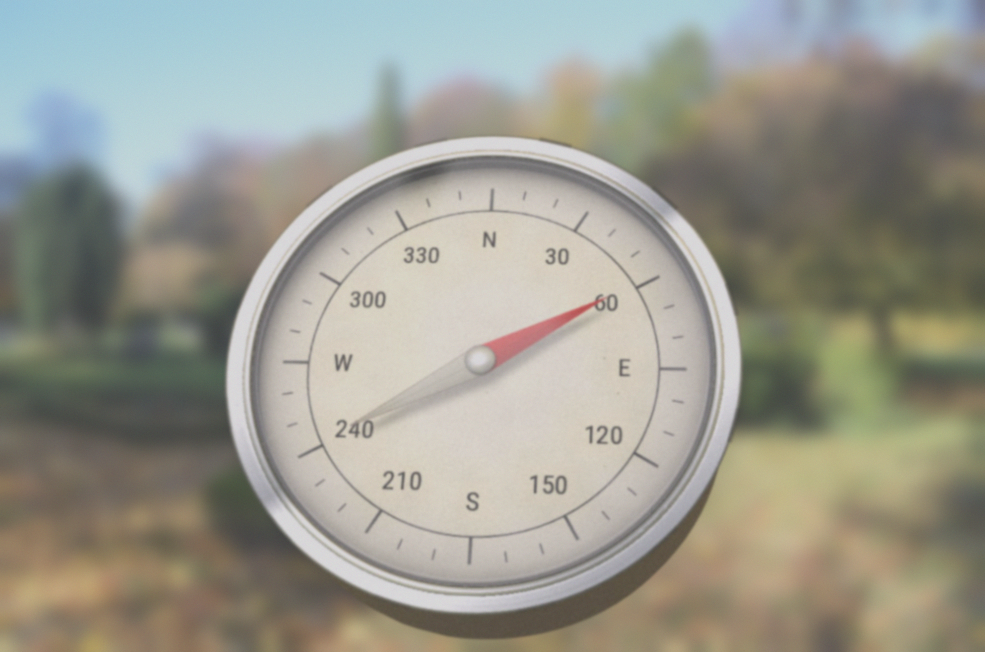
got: 60 °
